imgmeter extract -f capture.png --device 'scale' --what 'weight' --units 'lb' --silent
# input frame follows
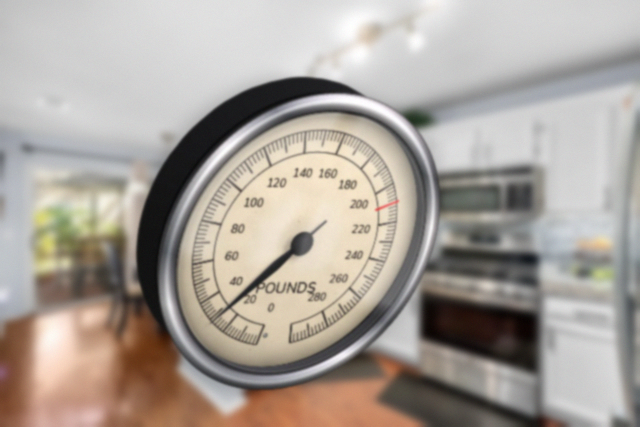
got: 30 lb
